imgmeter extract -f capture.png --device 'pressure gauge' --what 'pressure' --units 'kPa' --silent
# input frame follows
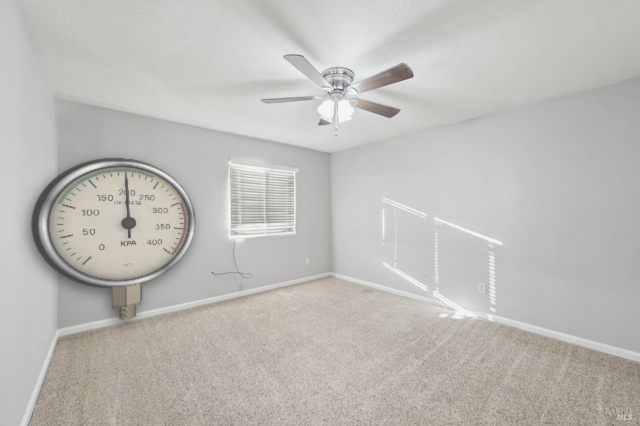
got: 200 kPa
